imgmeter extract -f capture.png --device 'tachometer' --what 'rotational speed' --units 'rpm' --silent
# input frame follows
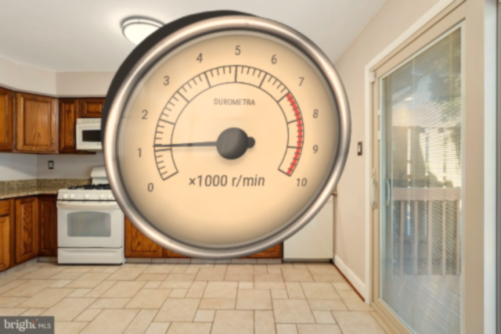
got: 1200 rpm
